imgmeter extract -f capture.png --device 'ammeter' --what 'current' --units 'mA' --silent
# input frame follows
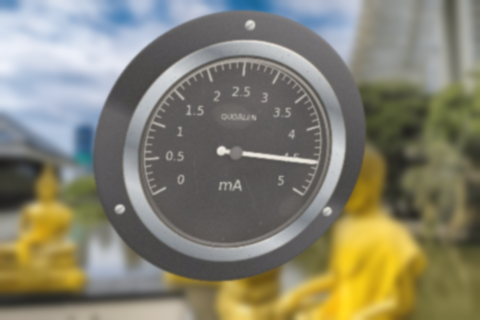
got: 4.5 mA
